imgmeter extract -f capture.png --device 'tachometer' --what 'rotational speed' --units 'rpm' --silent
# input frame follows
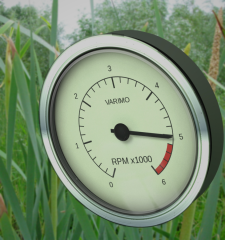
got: 5000 rpm
